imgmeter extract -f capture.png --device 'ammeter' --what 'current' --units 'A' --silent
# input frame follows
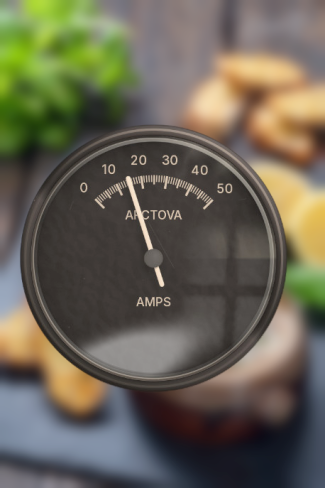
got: 15 A
